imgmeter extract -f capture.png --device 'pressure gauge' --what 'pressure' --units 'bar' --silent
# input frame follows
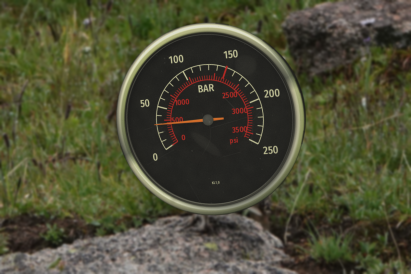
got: 30 bar
